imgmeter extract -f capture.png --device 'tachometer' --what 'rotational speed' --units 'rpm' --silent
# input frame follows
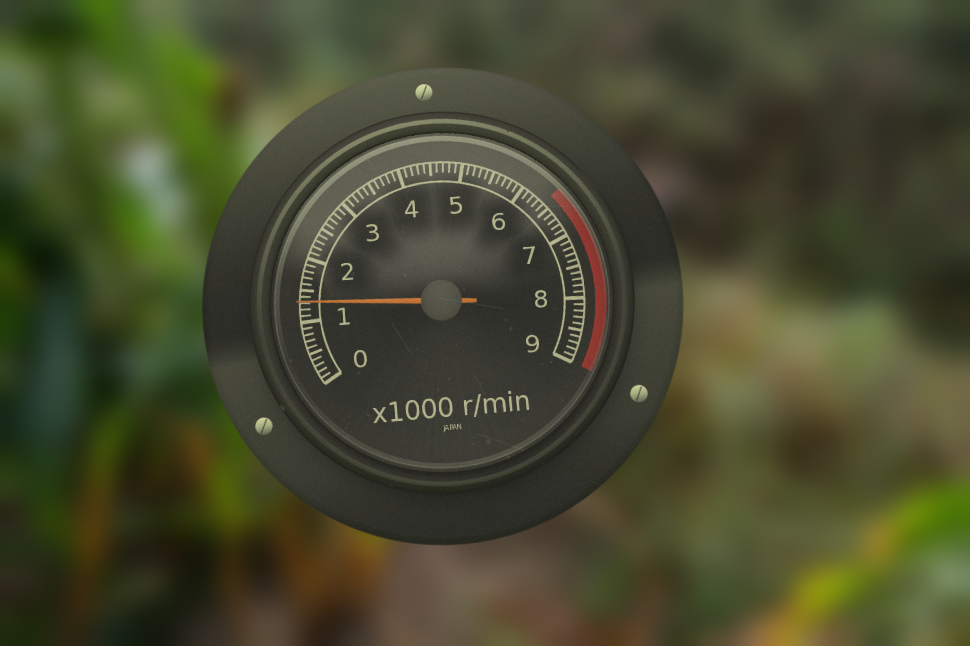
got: 1300 rpm
